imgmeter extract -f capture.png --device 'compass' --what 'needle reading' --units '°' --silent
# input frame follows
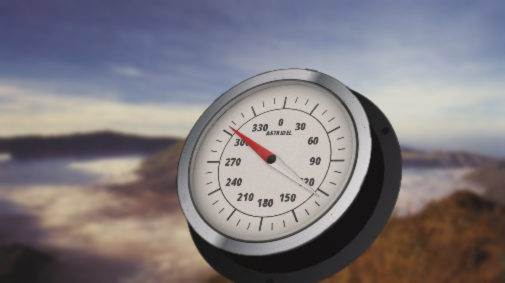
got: 305 °
